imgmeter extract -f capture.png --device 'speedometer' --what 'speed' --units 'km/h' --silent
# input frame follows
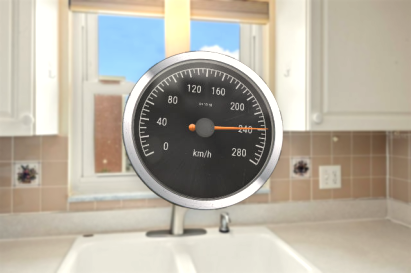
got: 240 km/h
